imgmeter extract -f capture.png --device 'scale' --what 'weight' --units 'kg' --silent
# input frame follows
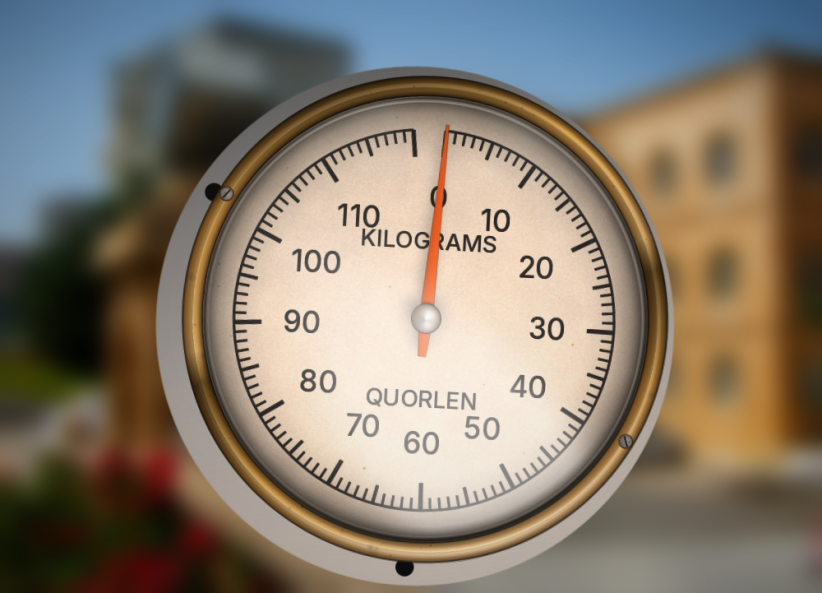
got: 0 kg
